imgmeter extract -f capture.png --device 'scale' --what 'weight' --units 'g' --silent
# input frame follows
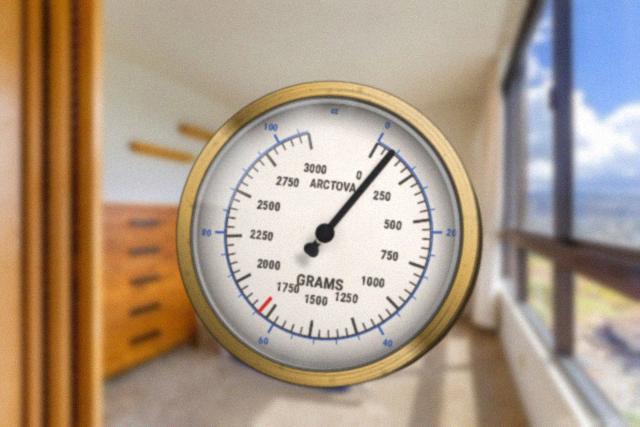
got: 100 g
